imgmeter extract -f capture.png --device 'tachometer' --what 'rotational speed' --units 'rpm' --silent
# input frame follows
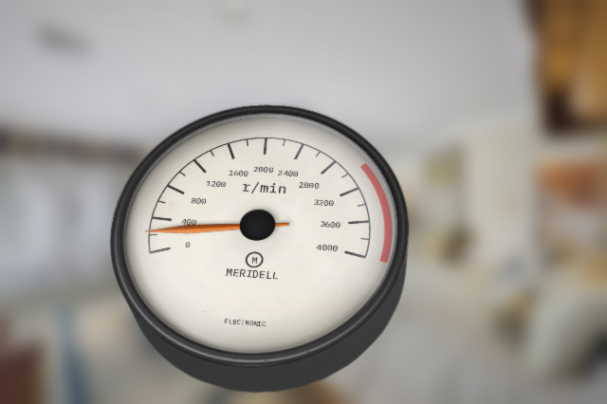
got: 200 rpm
